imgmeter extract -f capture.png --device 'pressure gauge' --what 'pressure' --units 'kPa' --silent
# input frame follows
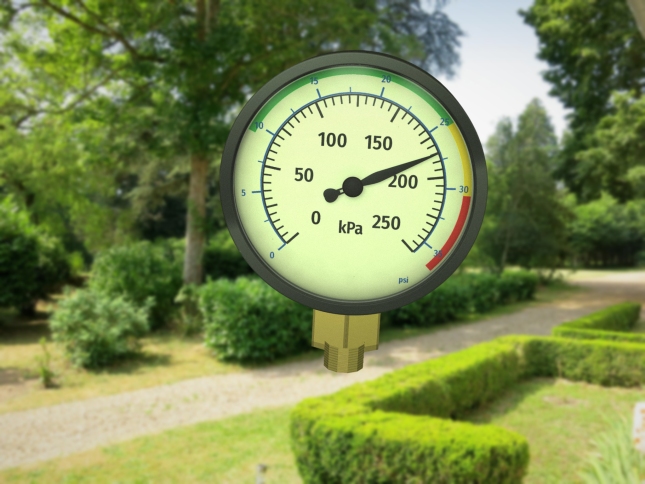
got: 185 kPa
